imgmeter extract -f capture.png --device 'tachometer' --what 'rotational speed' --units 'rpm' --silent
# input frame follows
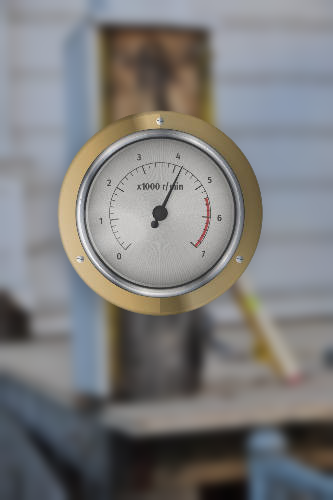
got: 4200 rpm
